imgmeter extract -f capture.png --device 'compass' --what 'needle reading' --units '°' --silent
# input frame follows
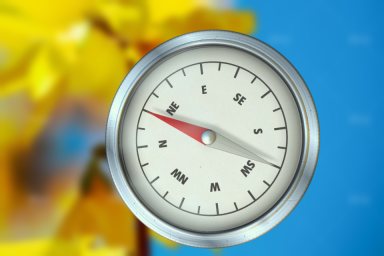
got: 30 °
